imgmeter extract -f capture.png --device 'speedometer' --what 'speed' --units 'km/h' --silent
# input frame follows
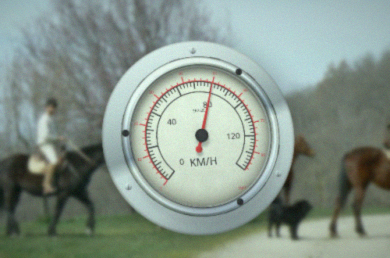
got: 80 km/h
